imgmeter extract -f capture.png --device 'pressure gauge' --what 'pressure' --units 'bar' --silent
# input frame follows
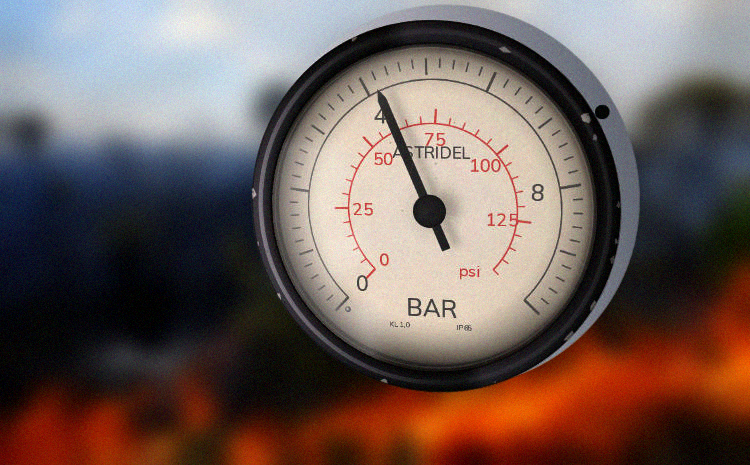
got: 4.2 bar
